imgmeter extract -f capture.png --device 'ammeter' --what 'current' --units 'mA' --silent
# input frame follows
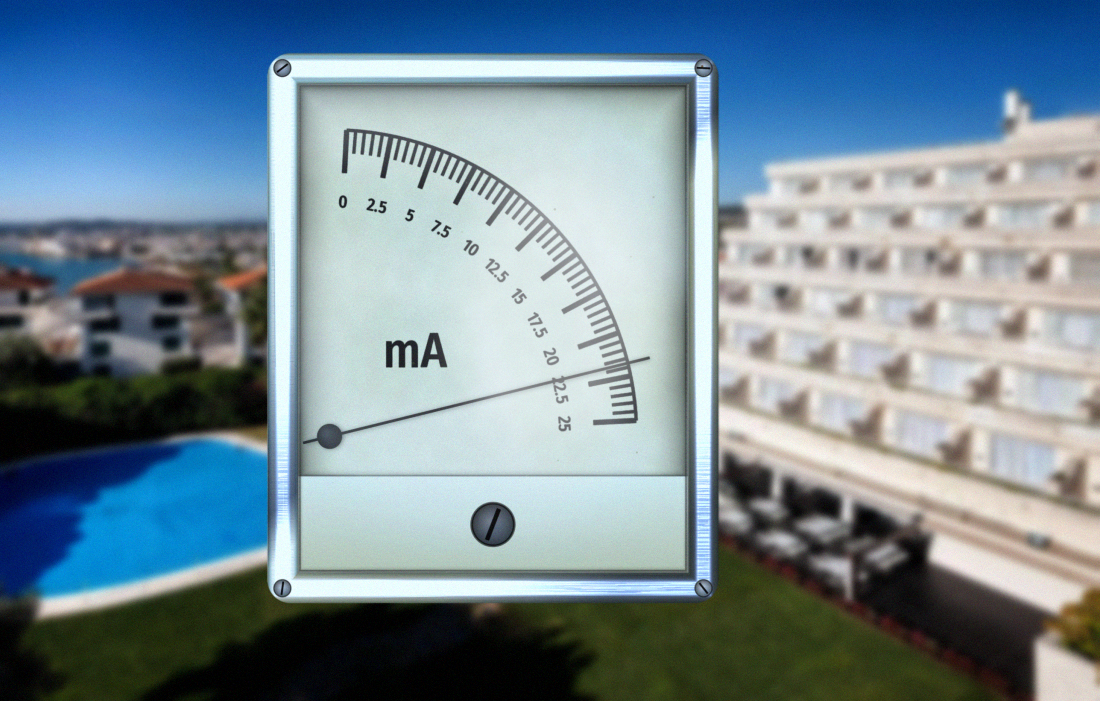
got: 21.75 mA
